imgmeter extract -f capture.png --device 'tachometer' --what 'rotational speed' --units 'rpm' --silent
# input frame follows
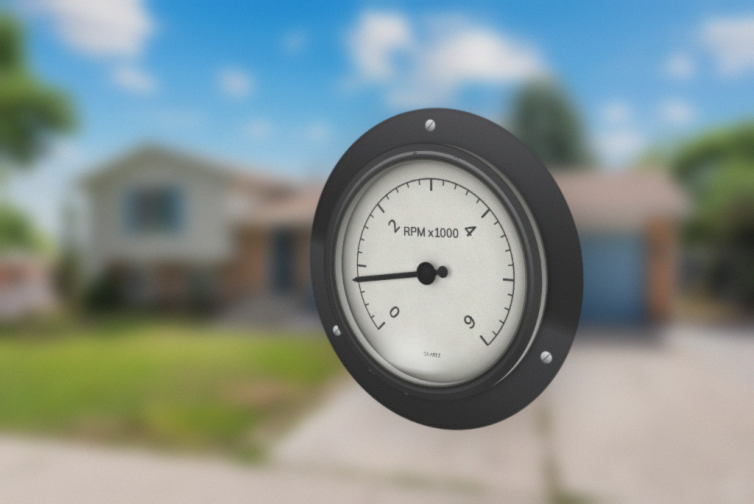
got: 800 rpm
